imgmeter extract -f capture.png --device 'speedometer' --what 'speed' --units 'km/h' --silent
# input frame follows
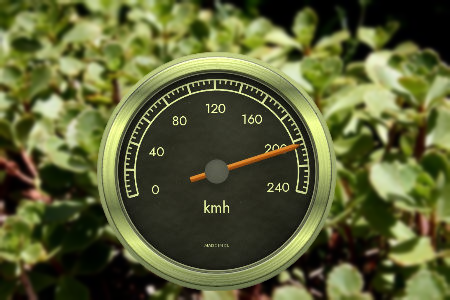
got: 204 km/h
